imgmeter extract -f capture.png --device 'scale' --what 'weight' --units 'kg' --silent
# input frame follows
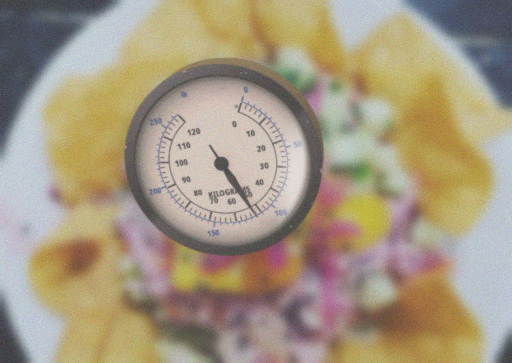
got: 52 kg
